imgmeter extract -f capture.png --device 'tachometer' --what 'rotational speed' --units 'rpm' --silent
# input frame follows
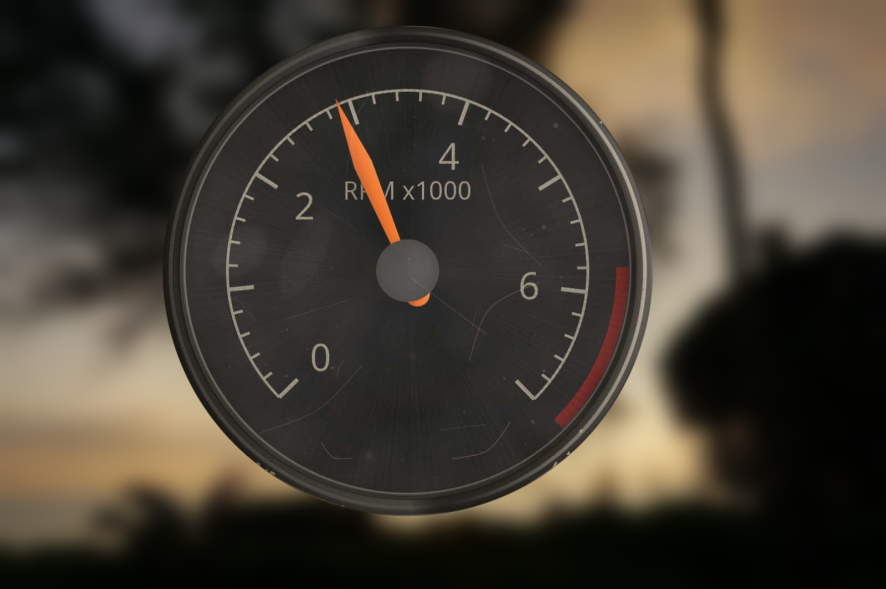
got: 2900 rpm
